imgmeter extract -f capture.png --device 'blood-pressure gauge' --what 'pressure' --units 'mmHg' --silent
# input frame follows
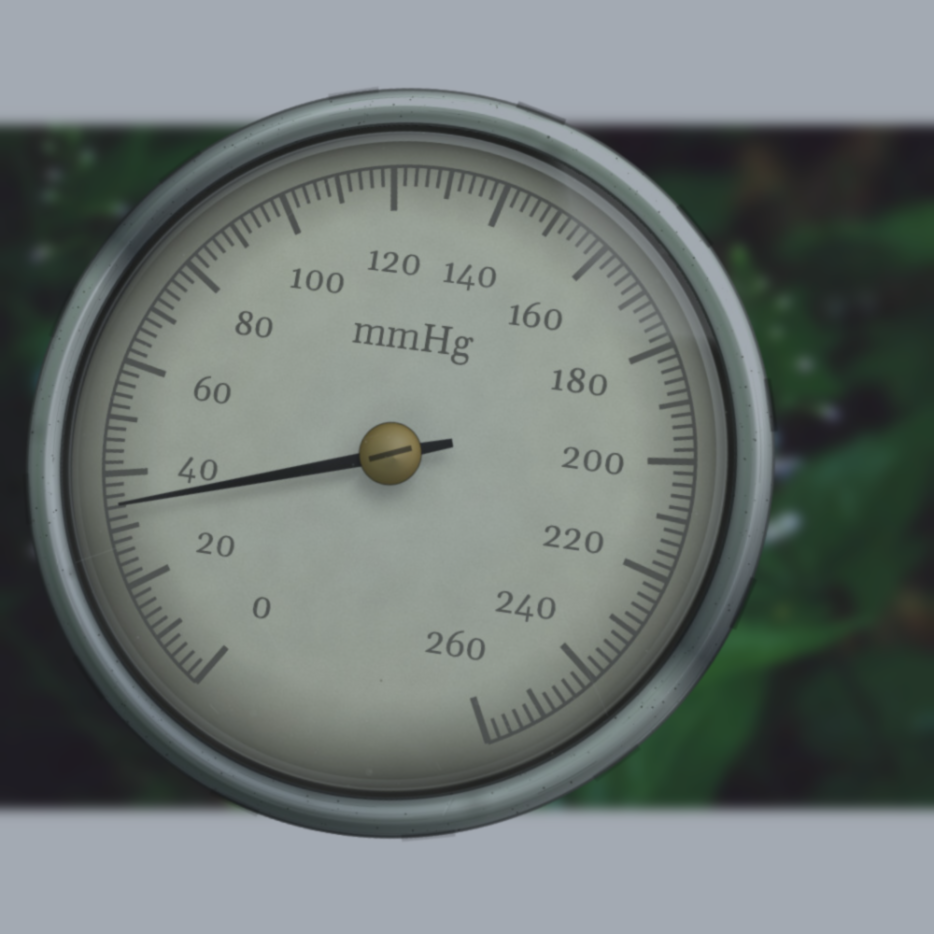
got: 34 mmHg
